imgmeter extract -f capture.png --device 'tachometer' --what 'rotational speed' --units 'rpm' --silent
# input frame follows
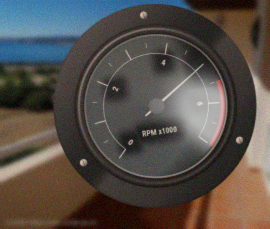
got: 5000 rpm
